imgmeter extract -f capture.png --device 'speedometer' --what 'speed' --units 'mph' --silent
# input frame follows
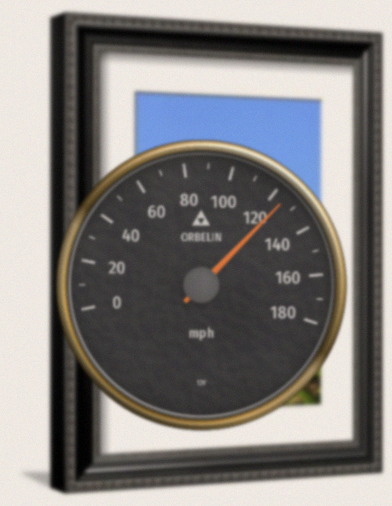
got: 125 mph
